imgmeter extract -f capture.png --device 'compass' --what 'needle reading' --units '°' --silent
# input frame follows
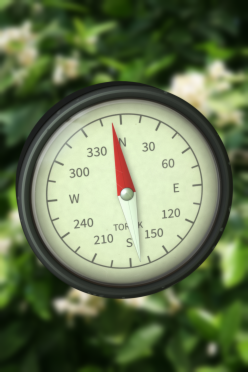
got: 352.5 °
